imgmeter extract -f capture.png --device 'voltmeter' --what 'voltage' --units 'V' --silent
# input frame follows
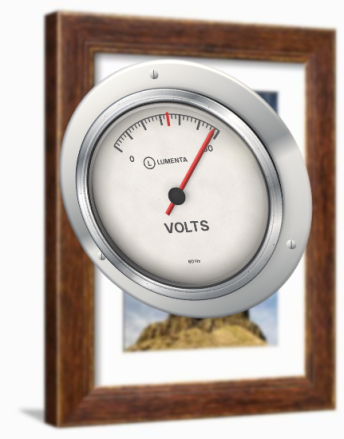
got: 29 V
